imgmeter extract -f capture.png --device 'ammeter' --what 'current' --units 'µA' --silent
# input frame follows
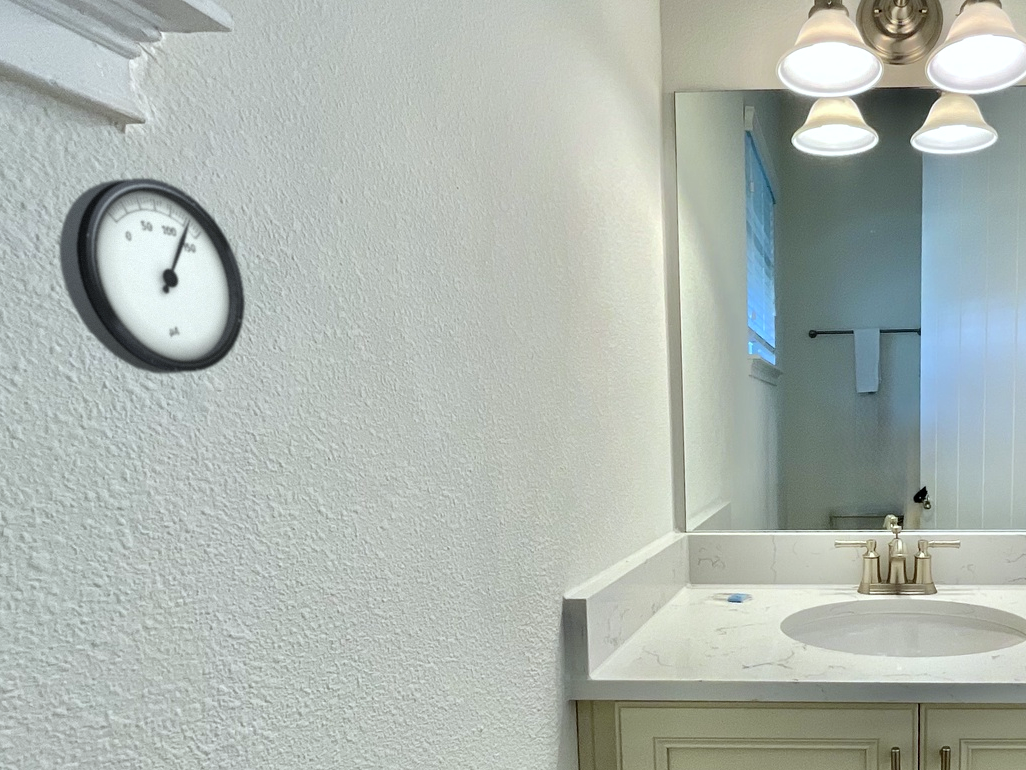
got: 125 µA
